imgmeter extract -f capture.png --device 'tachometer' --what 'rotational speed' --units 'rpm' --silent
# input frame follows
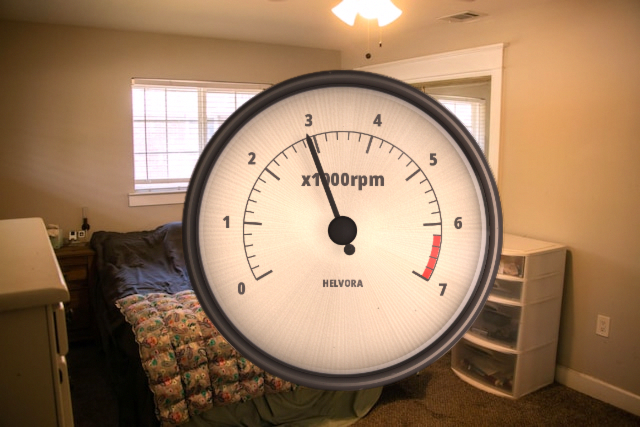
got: 2900 rpm
